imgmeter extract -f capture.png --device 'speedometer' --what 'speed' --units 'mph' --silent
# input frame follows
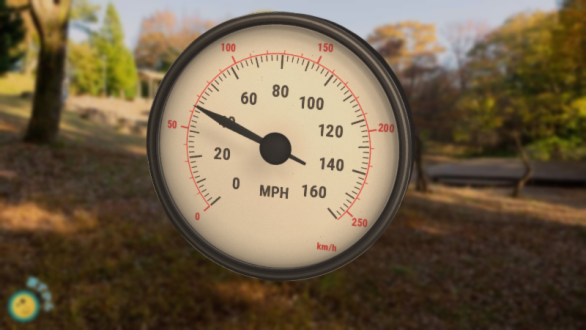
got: 40 mph
